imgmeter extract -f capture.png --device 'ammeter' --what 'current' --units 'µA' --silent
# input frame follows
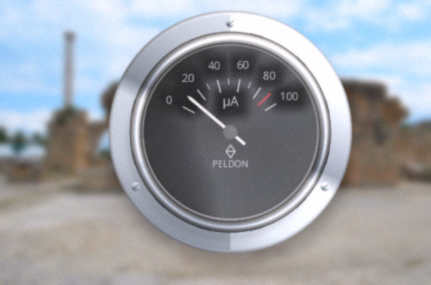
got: 10 µA
